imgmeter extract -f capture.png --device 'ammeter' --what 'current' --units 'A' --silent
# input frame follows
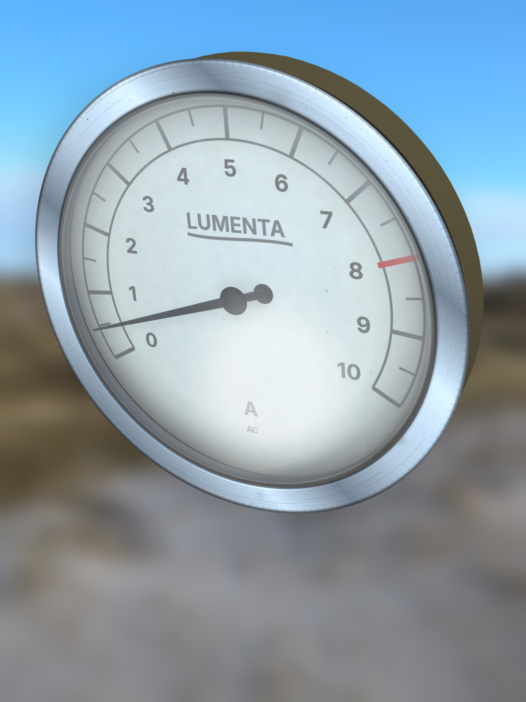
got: 0.5 A
